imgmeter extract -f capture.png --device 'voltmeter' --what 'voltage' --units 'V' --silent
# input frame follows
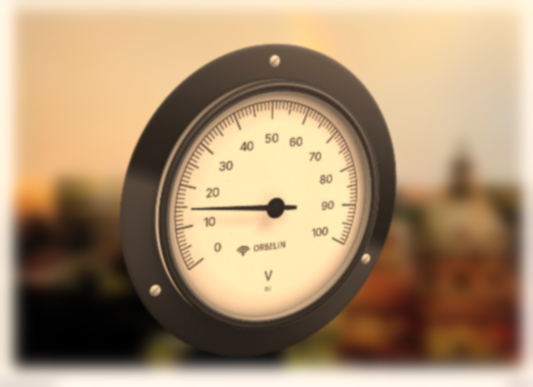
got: 15 V
